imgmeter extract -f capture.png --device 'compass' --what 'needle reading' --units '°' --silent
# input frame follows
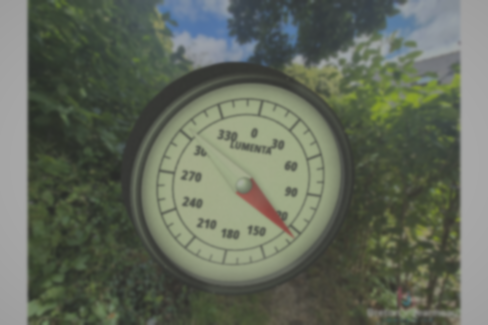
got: 125 °
